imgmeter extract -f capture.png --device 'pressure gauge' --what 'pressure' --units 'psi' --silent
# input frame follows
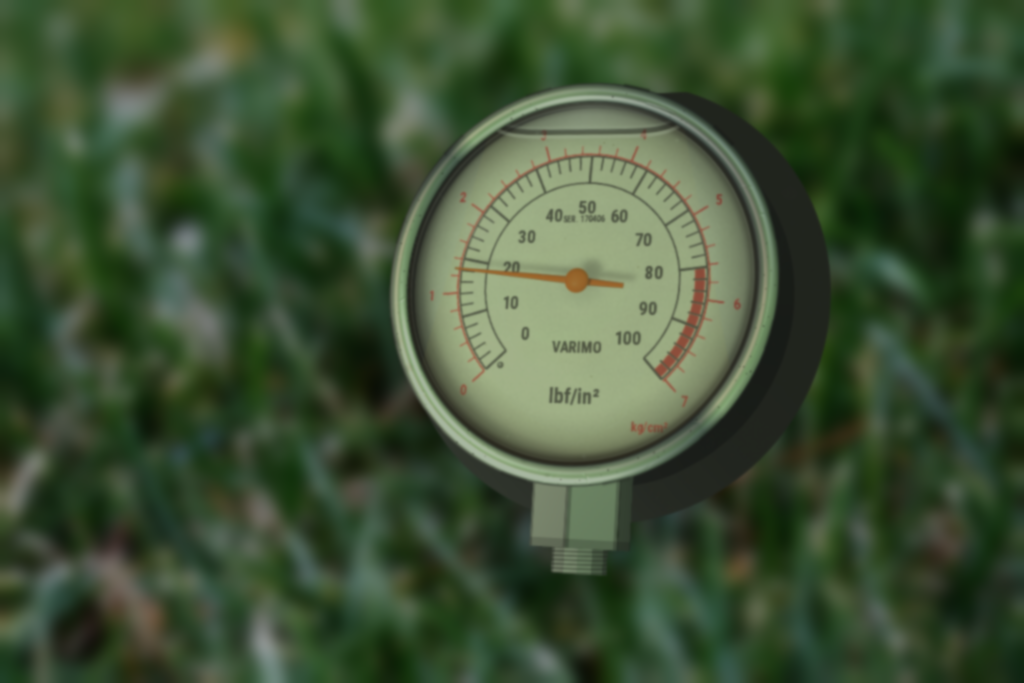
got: 18 psi
